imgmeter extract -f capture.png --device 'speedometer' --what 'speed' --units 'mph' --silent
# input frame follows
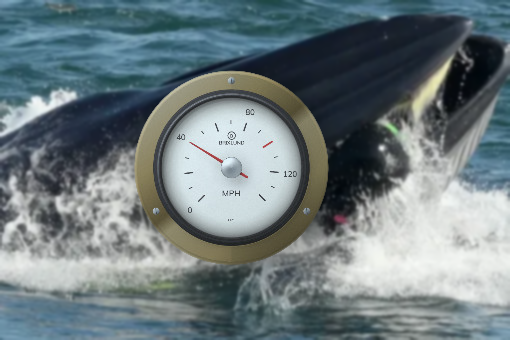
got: 40 mph
